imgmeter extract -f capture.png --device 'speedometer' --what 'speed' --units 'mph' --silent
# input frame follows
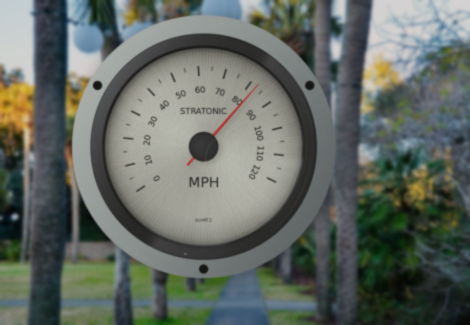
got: 82.5 mph
